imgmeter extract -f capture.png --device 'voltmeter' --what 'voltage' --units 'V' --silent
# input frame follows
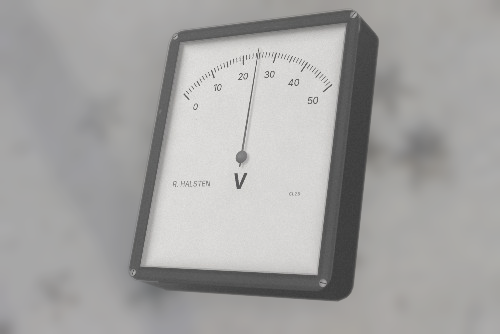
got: 25 V
